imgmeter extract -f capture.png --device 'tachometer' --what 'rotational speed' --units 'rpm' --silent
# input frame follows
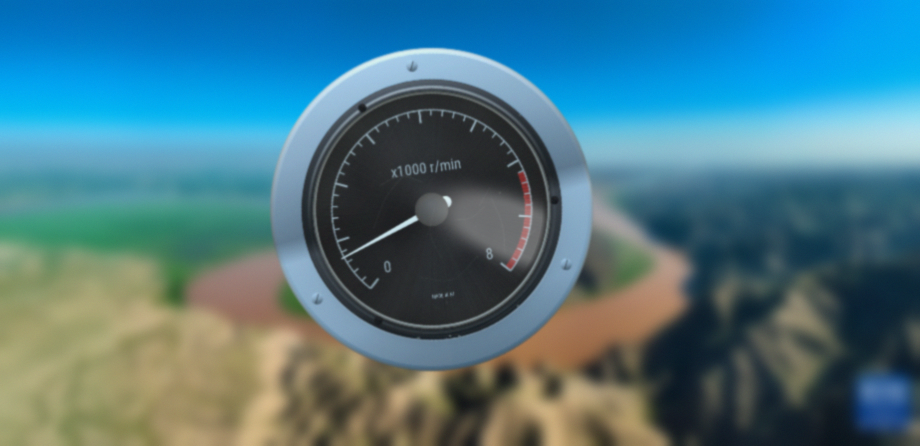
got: 700 rpm
